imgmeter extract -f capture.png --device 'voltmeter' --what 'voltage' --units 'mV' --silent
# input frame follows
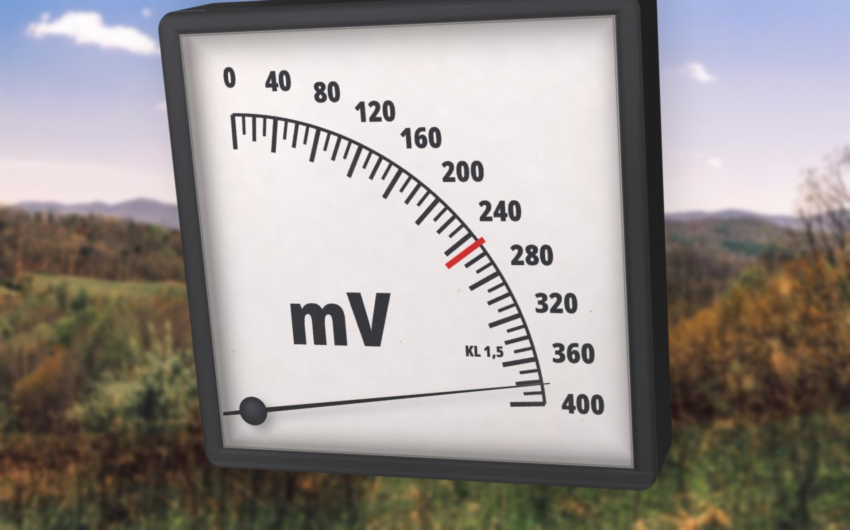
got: 380 mV
